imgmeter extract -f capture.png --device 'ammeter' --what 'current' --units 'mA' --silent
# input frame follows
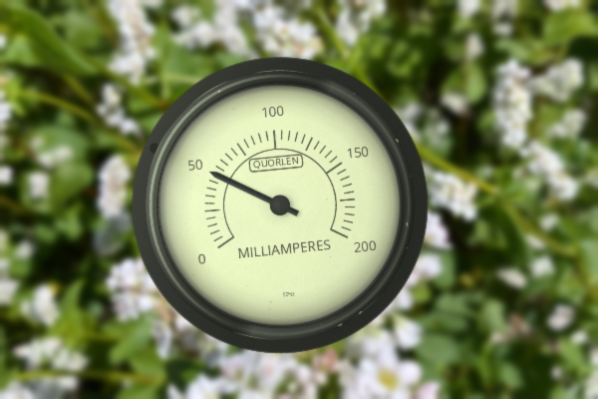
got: 50 mA
